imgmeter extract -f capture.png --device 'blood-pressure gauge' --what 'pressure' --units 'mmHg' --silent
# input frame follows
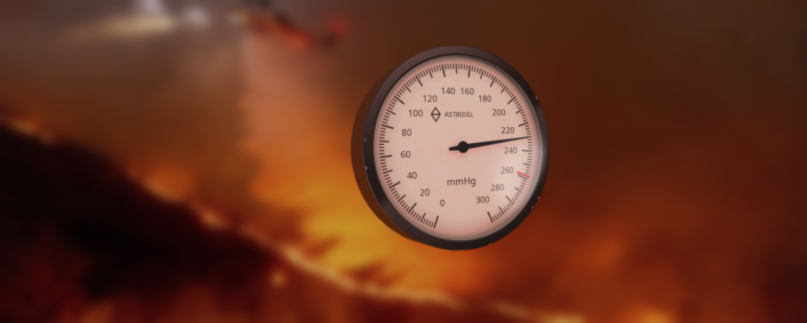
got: 230 mmHg
